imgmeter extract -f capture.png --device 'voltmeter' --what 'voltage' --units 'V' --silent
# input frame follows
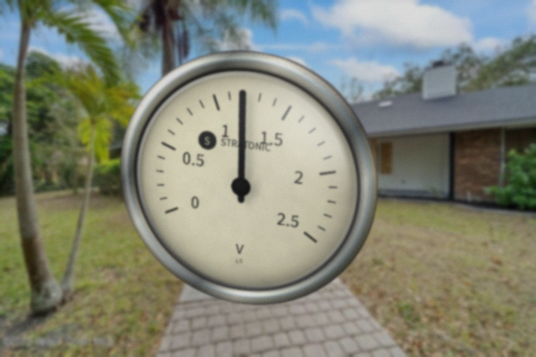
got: 1.2 V
